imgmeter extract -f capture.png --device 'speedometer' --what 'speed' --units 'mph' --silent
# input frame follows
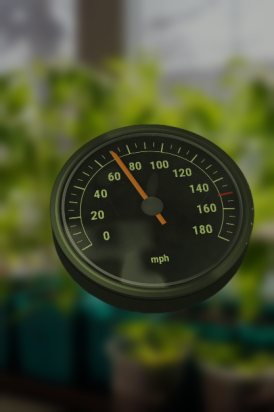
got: 70 mph
